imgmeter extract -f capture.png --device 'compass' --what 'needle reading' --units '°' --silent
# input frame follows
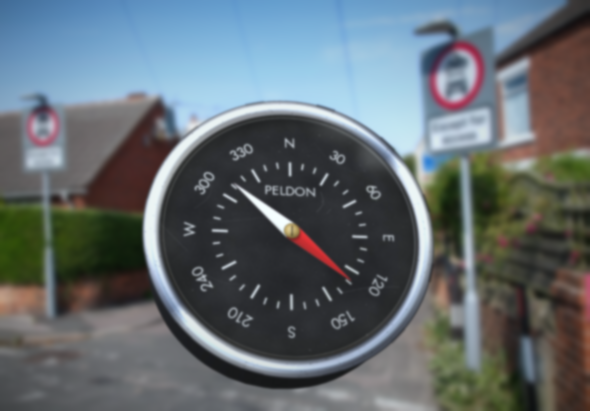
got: 130 °
